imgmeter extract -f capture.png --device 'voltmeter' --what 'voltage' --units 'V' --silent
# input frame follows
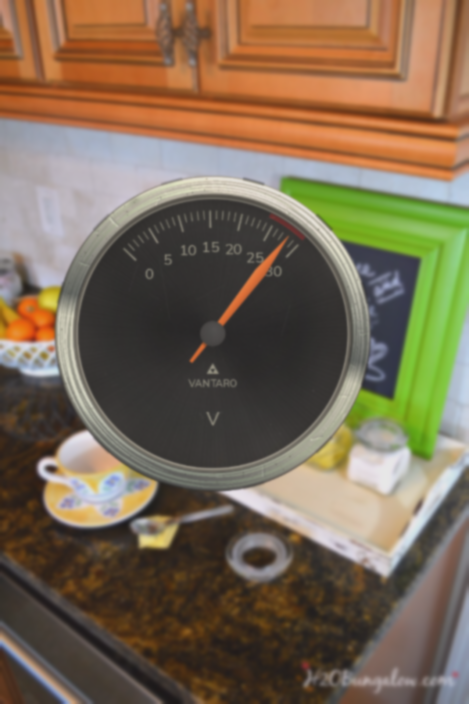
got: 28 V
